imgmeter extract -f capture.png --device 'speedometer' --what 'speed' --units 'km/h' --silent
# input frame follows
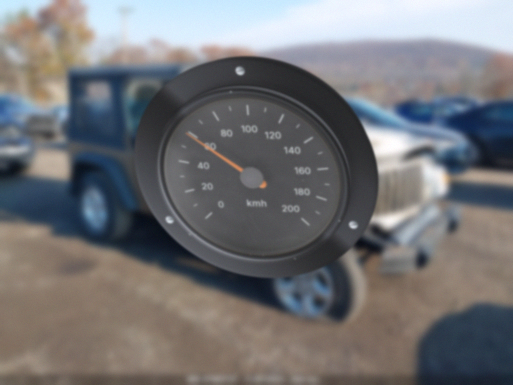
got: 60 km/h
